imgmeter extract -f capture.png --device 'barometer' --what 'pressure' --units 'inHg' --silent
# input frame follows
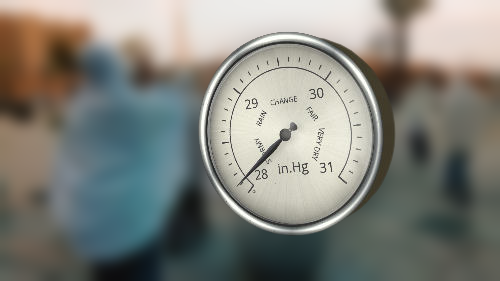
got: 28.1 inHg
